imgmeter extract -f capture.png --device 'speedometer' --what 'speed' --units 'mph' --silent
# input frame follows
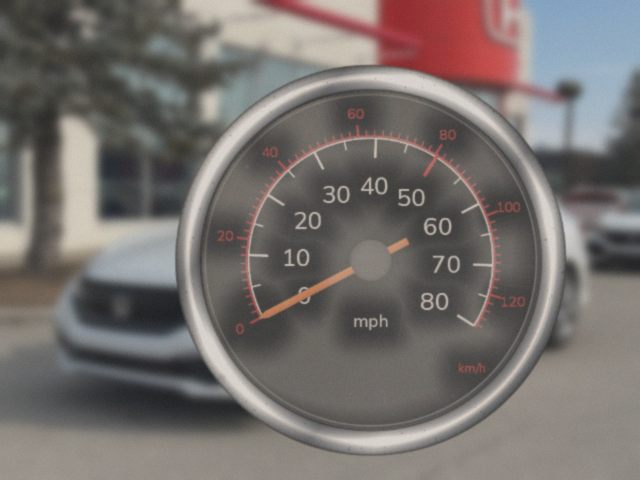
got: 0 mph
